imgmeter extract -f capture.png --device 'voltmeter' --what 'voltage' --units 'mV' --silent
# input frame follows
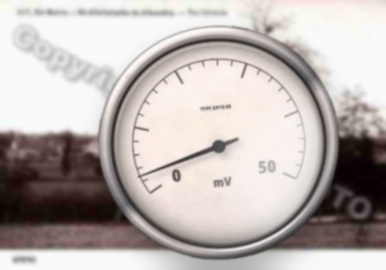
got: 3 mV
